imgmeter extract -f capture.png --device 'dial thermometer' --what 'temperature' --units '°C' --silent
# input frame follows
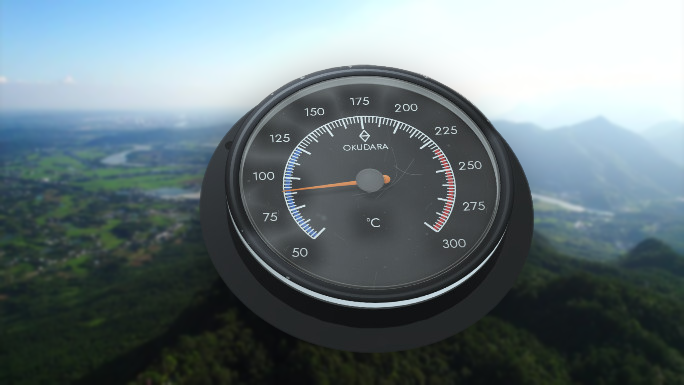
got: 87.5 °C
